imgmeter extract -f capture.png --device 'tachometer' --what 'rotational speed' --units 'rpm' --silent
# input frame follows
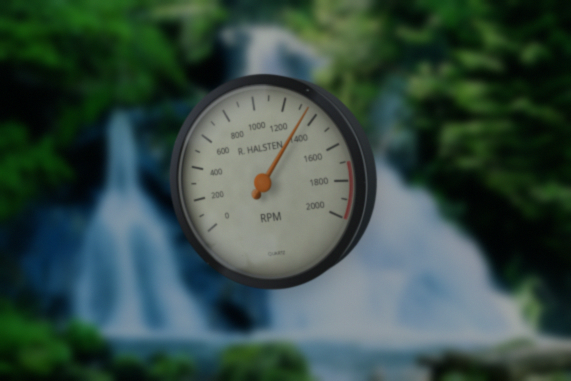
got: 1350 rpm
